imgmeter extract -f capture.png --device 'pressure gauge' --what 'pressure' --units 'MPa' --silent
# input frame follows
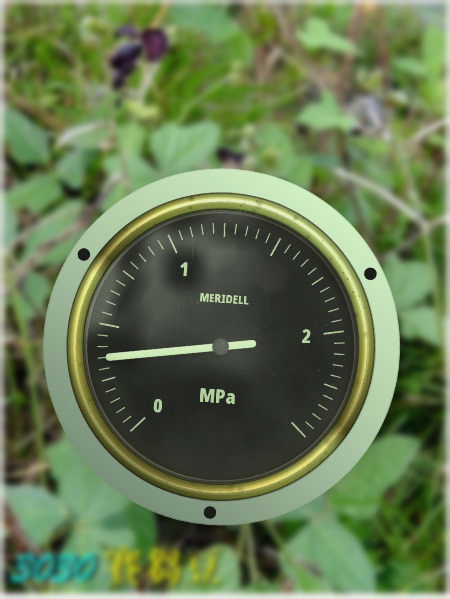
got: 0.35 MPa
